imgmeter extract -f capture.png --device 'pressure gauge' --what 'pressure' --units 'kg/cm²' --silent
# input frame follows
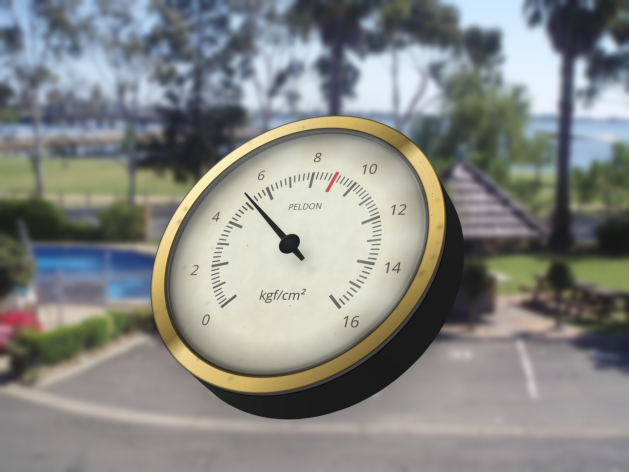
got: 5.2 kg/cm²
